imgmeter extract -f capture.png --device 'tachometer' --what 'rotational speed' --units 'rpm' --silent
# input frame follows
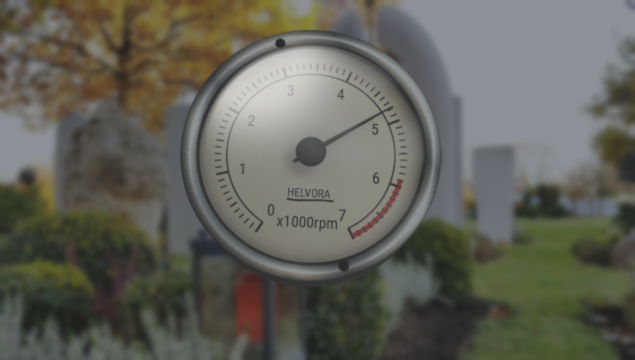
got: 4800 rpm
